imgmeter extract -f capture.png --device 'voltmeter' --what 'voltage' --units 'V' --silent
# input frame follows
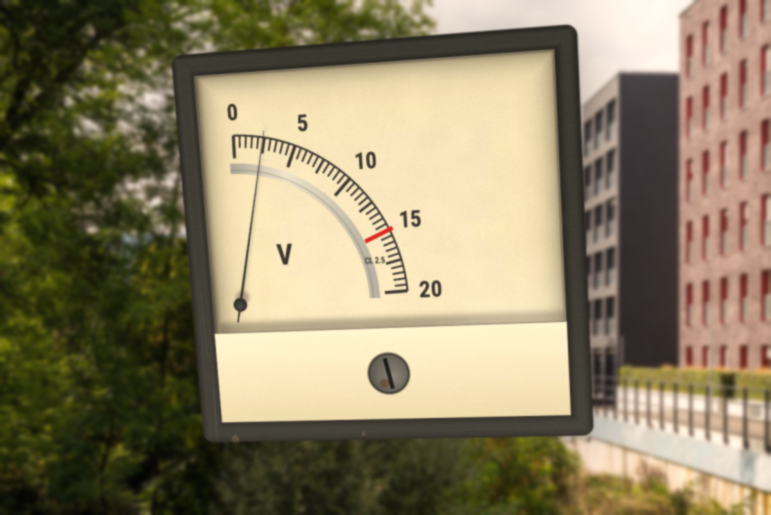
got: 2.5 V
